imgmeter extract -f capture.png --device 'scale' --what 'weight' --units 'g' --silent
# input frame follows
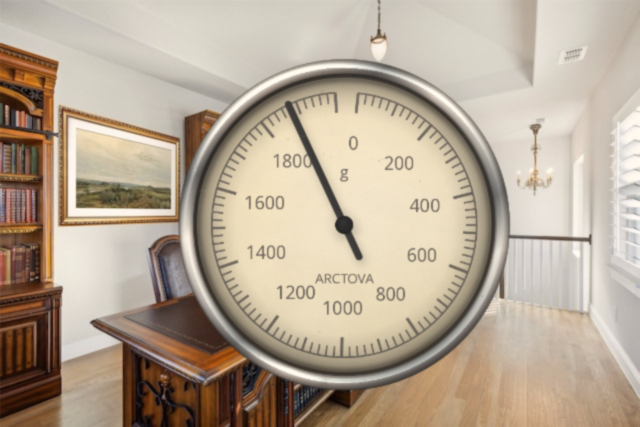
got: 1880 g
